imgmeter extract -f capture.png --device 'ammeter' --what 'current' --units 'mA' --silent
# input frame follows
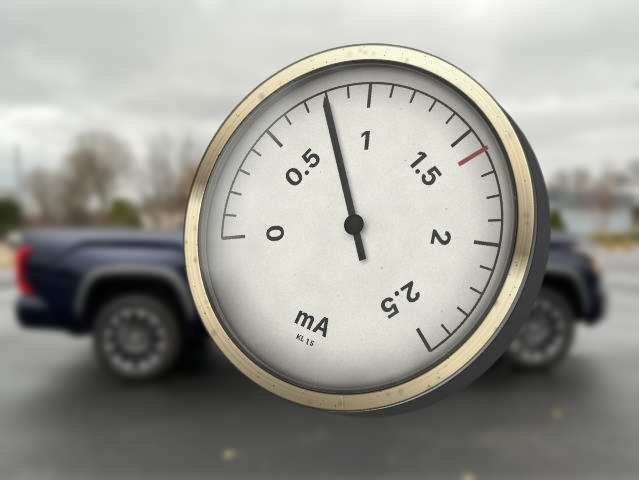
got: 0.8 mA
